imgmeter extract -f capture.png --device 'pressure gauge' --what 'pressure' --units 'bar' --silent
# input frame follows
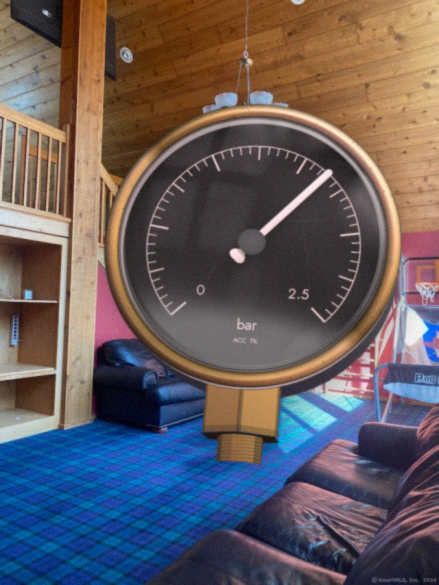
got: 1.65 bar
